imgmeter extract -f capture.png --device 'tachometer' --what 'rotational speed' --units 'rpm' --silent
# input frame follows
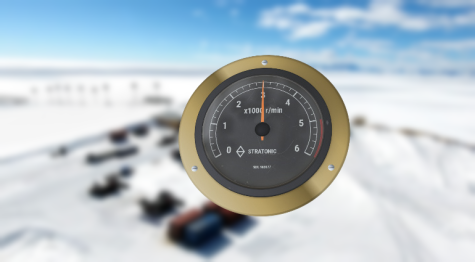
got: 3000 rpm
